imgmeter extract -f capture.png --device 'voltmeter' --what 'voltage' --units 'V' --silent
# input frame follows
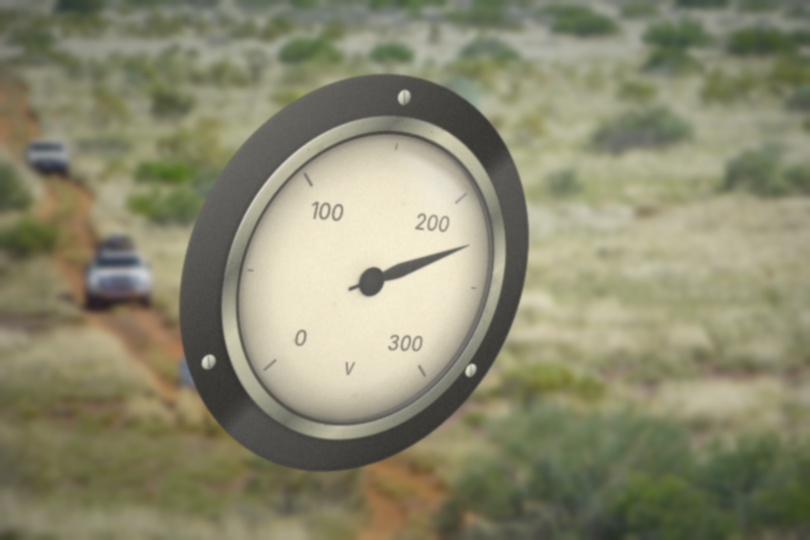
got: 225 V
